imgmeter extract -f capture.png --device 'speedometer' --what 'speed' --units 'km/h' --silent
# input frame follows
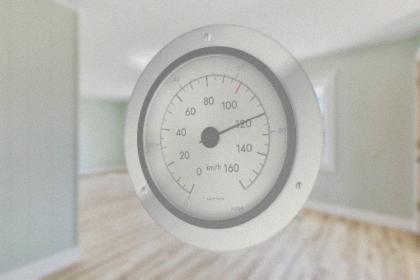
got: 120 km/h
